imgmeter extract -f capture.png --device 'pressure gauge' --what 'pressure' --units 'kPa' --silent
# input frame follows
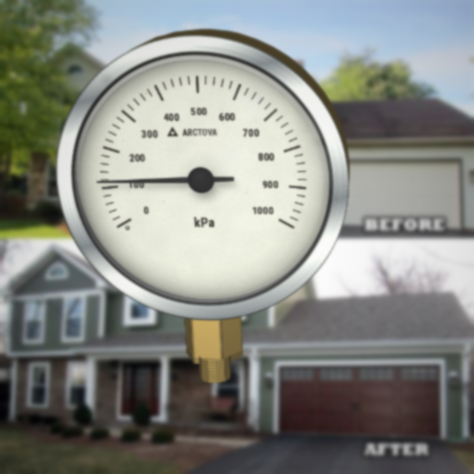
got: 120 kPa
